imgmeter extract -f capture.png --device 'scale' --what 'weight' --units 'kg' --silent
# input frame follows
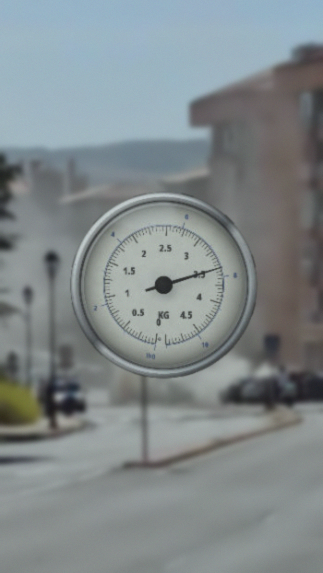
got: 3.5 kg
